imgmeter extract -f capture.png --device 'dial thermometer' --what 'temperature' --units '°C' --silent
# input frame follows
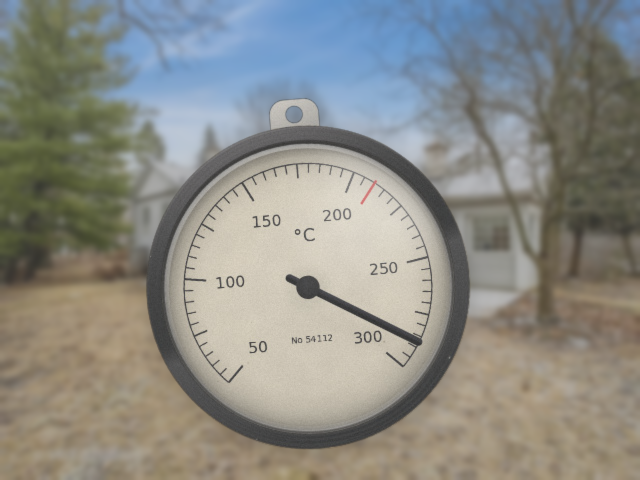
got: 287.5 °C
